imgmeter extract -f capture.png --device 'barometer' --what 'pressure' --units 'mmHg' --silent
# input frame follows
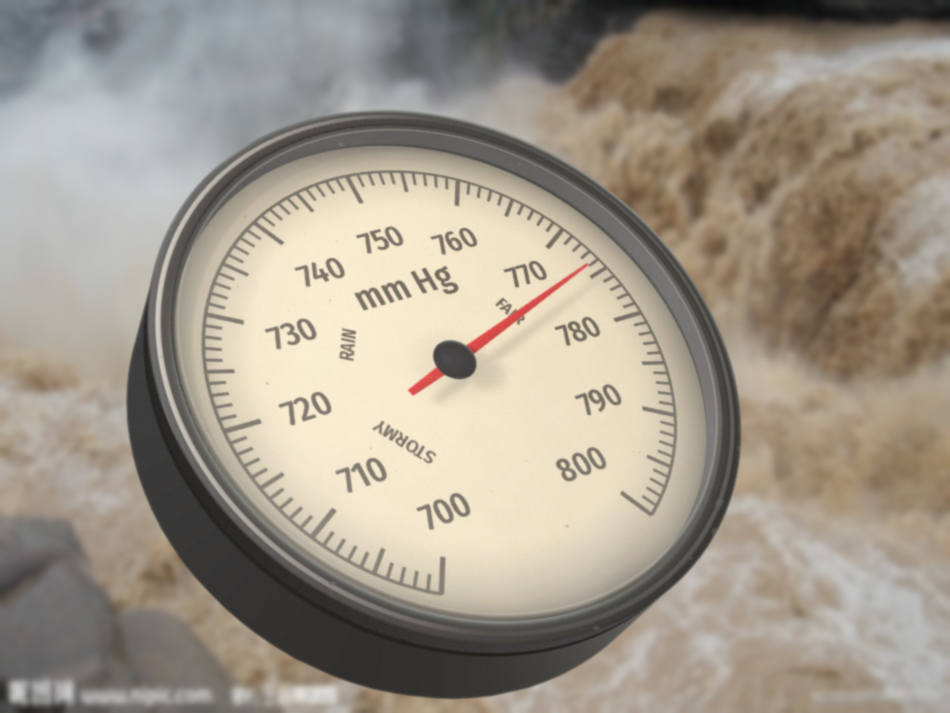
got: 774 mmHg
